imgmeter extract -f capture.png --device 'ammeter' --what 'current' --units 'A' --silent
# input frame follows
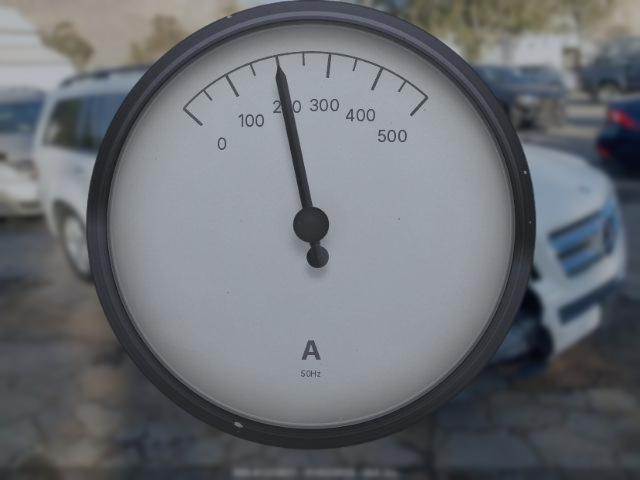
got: 200 A
